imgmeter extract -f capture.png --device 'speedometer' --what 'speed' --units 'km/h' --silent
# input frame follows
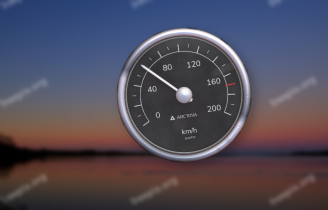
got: 60 km/h
